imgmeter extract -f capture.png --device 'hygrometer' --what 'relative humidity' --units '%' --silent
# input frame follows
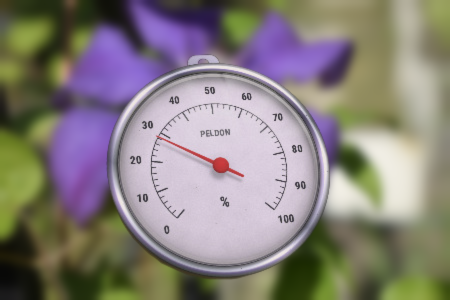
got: 28 %
